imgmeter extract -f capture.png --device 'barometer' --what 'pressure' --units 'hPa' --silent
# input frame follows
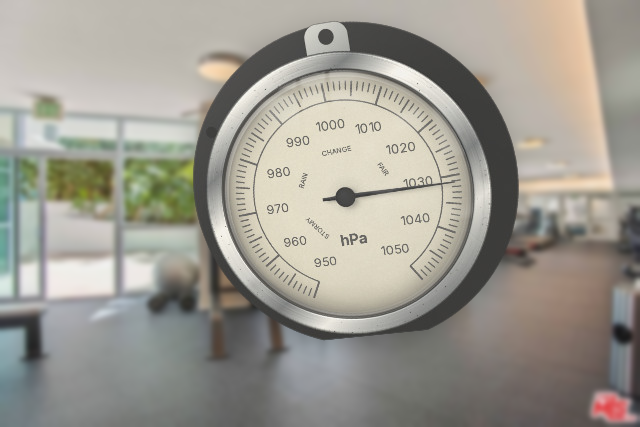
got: 1031 hPa
